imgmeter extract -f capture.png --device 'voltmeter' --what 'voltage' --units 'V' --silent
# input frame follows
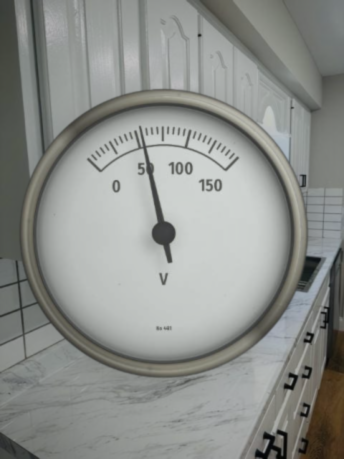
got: 55 V
